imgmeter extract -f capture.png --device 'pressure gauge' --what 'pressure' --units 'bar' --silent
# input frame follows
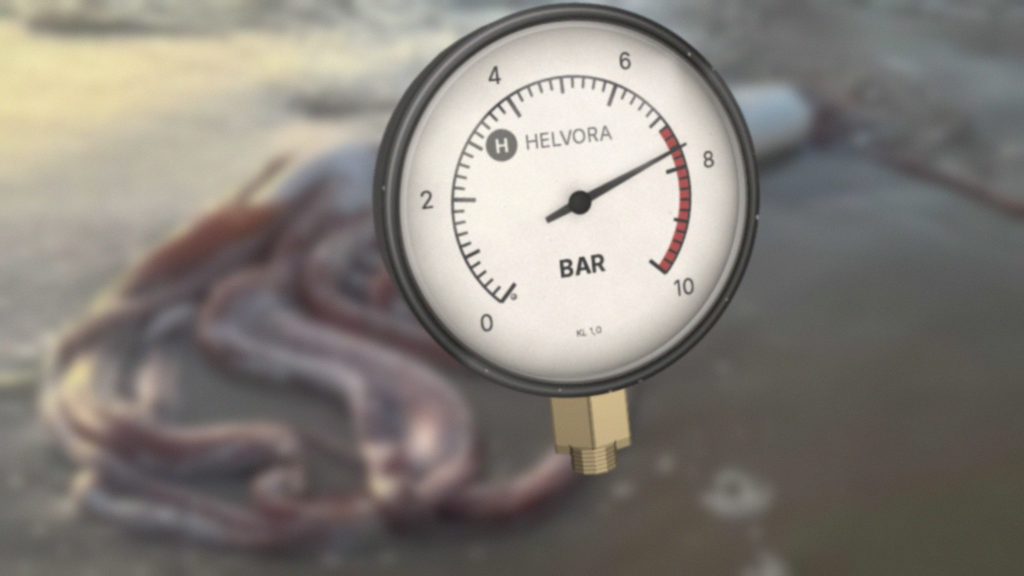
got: 7.6 bar
